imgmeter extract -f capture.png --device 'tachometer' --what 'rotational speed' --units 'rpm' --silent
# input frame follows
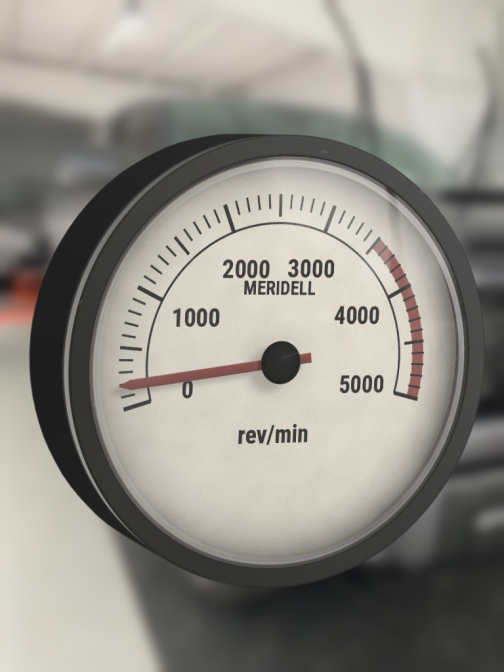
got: 200 rpm
